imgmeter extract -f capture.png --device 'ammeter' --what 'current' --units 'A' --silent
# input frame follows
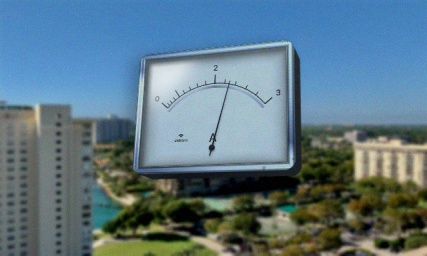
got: 2.3 A
